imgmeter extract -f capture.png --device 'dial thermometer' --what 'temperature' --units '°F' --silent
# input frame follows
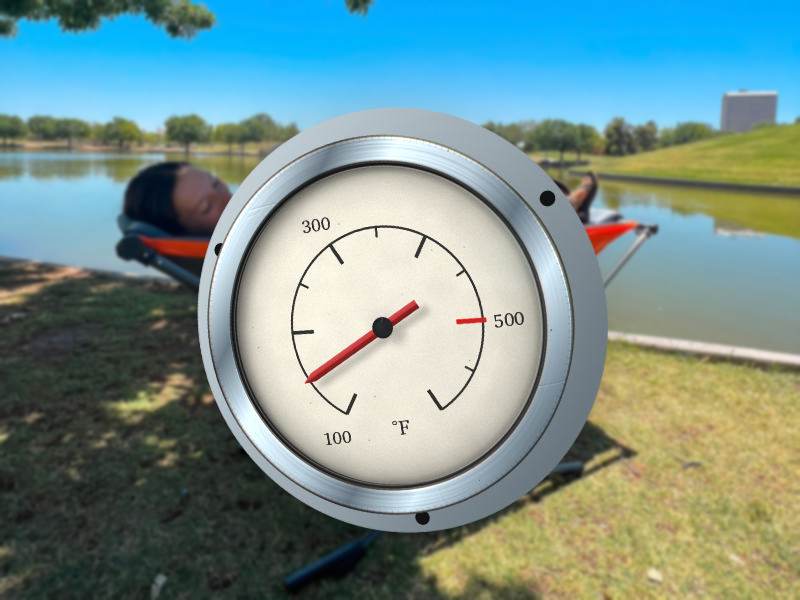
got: 150 °F
